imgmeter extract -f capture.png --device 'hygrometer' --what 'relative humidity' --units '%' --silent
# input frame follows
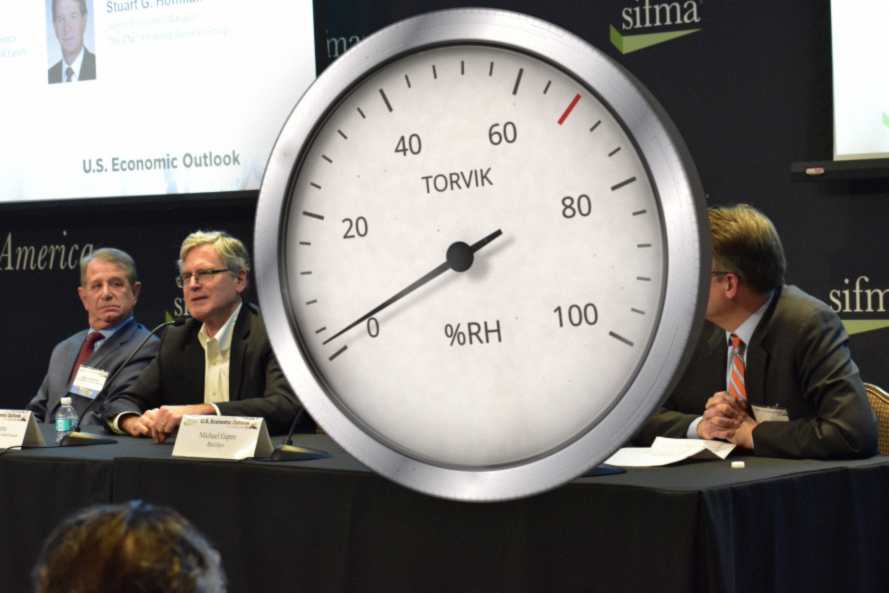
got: 2 %
